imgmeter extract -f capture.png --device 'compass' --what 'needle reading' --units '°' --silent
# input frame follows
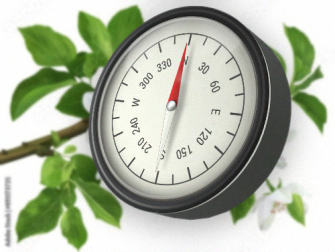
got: 0 °
